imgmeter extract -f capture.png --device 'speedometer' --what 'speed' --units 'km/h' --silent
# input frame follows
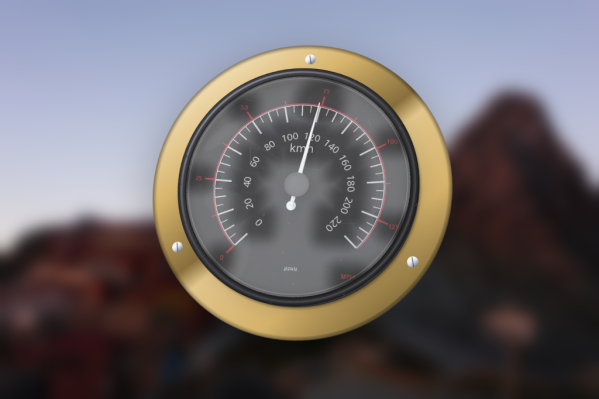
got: 120 km/h
